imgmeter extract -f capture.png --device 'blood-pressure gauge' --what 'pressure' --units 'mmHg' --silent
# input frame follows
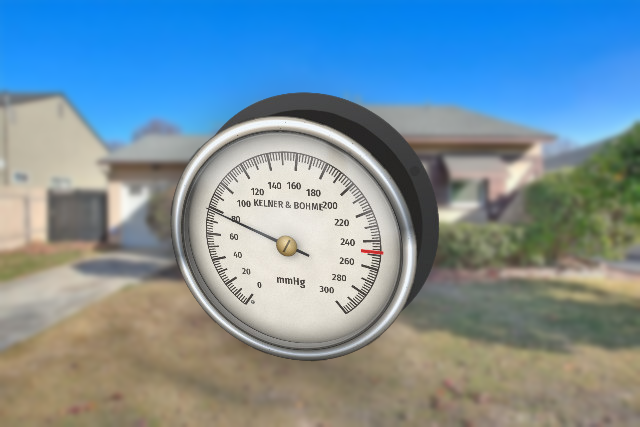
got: 80 mmHg
